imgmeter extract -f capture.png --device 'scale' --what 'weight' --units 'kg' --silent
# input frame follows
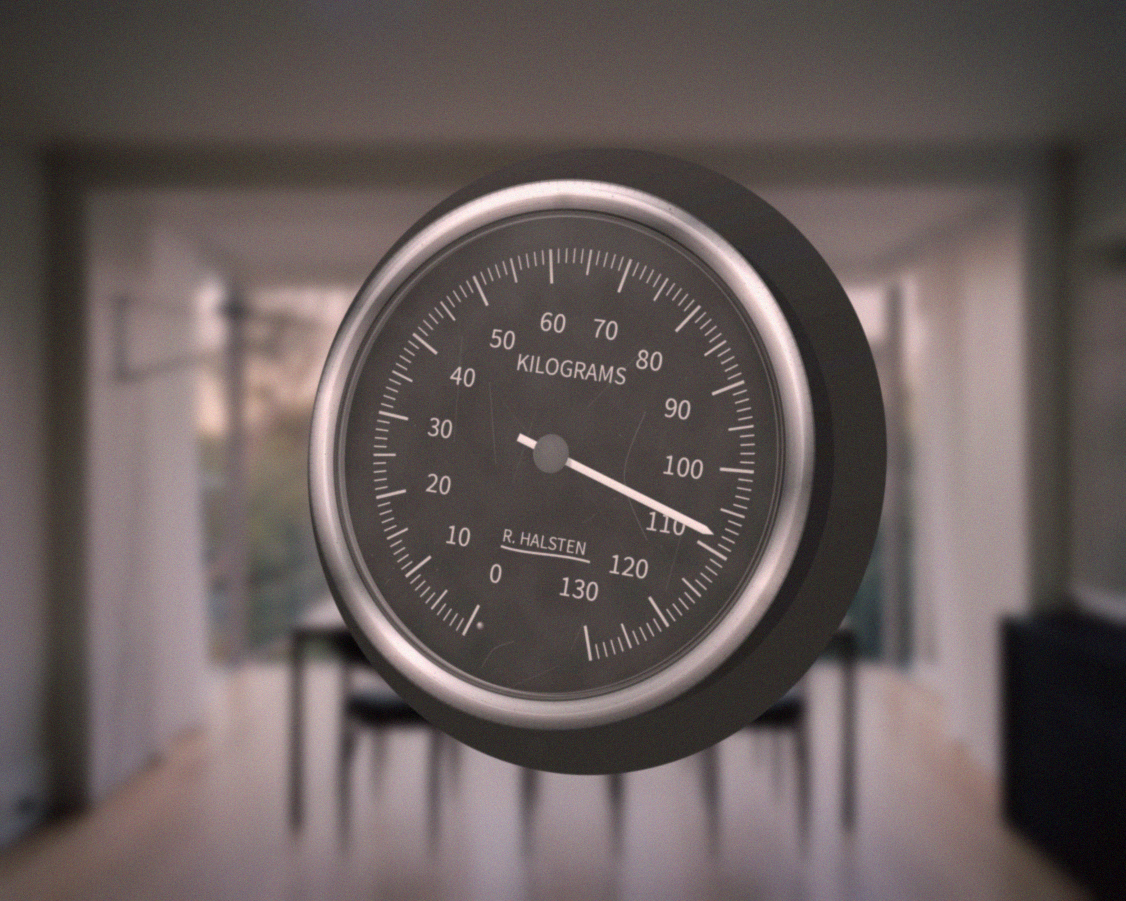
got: 108 kg
